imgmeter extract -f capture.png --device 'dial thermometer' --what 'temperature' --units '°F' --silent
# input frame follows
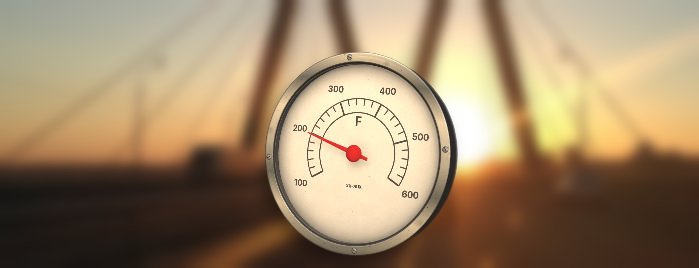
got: 200 °F
